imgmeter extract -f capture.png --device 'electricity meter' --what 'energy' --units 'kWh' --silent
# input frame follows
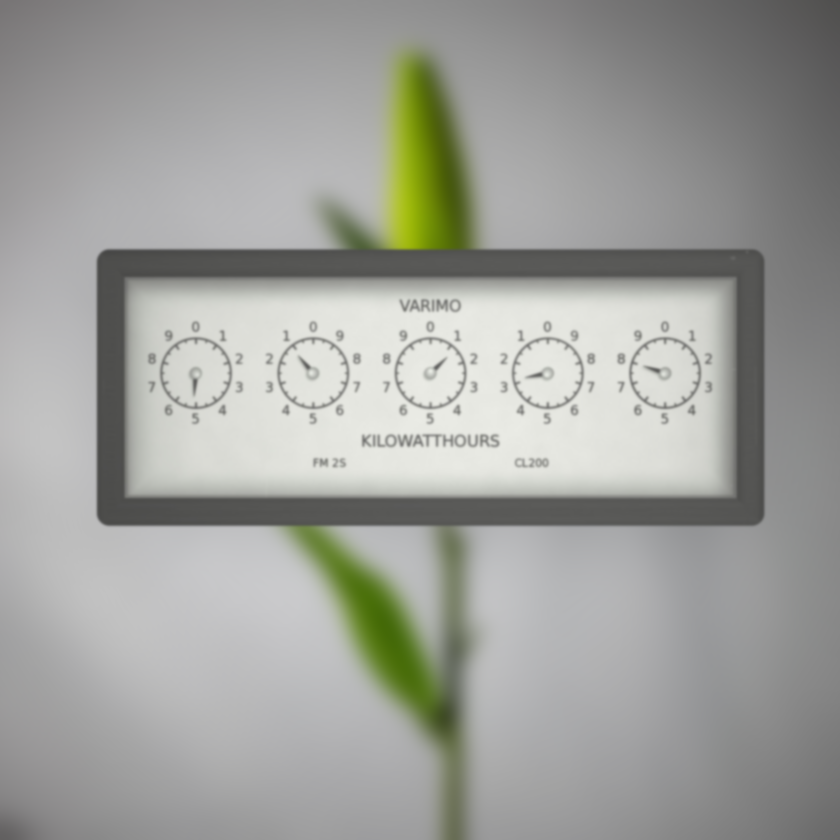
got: 51128 kWh
